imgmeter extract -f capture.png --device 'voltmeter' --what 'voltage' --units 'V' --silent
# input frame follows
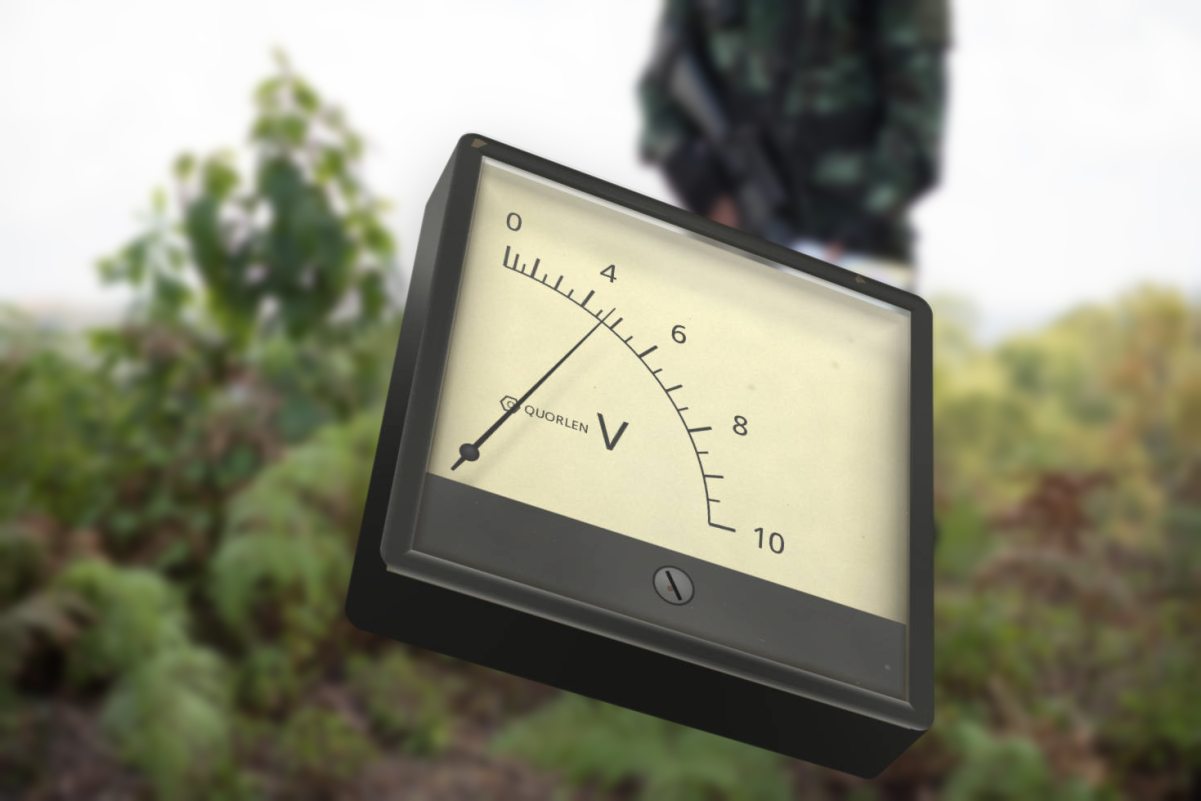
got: 4.75 V
